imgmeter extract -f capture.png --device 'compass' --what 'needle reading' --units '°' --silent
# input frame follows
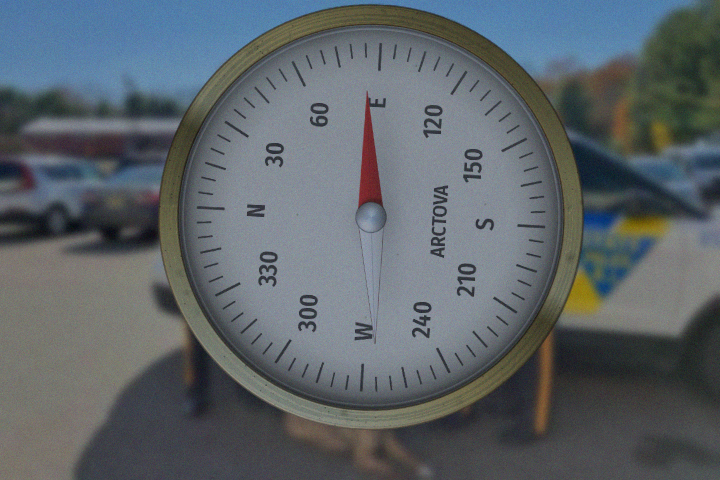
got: 85 °
